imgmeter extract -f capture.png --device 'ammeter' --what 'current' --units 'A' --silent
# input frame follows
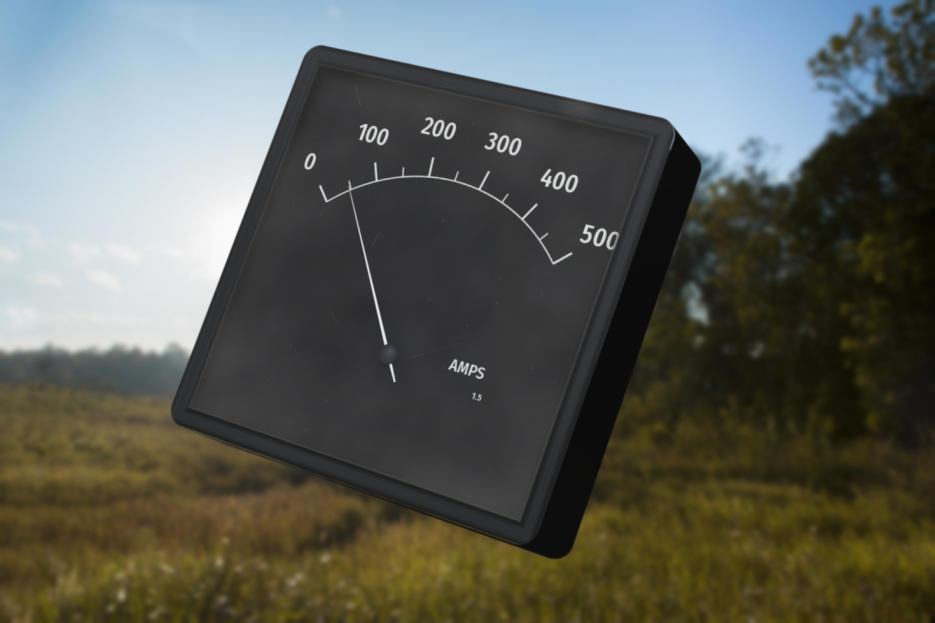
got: 50 A
